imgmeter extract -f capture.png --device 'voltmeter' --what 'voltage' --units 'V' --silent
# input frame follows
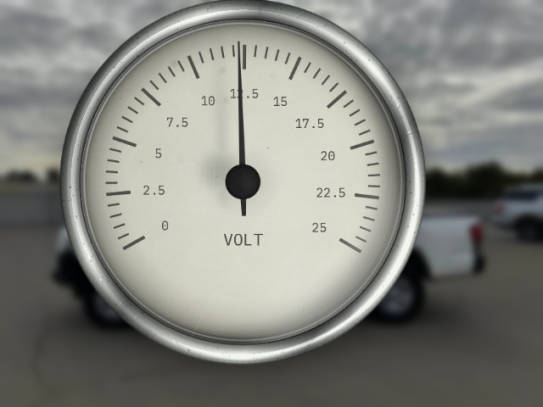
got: 12.25 V
